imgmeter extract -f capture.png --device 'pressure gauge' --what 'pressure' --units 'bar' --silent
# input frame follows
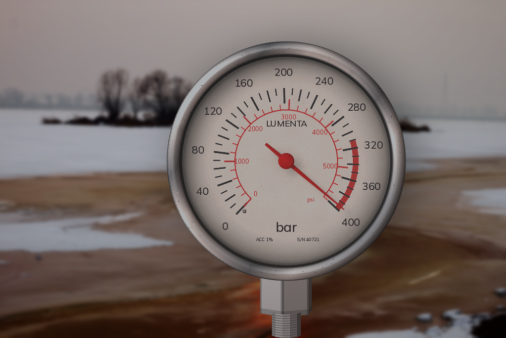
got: 395 bar
